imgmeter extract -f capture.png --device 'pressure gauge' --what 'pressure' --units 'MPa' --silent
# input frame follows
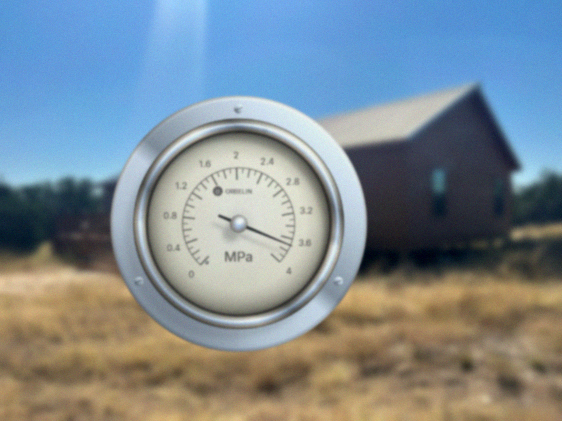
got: 3.7 MPa
